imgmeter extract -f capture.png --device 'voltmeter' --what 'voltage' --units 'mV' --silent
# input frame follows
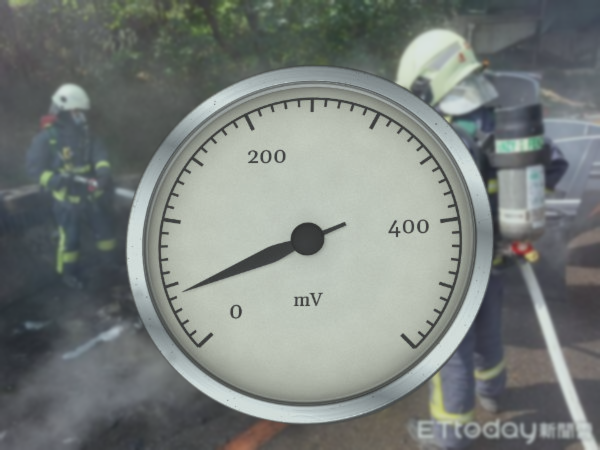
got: 40 mV
